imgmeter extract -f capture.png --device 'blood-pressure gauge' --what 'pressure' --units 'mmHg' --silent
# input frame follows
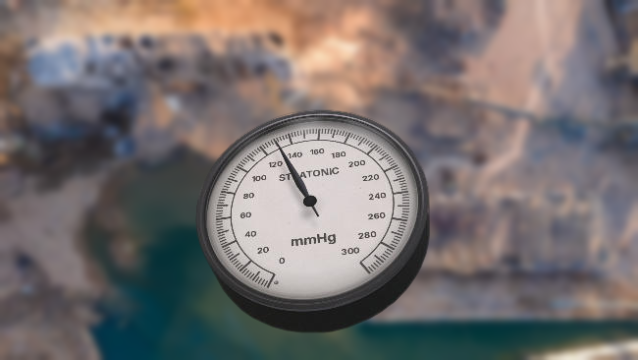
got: 130 mmHg
